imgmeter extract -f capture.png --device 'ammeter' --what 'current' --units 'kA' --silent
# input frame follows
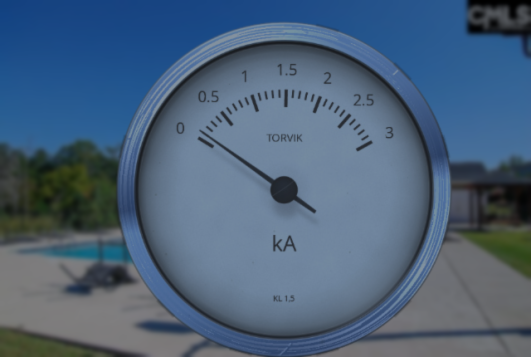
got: 0.1 kA
